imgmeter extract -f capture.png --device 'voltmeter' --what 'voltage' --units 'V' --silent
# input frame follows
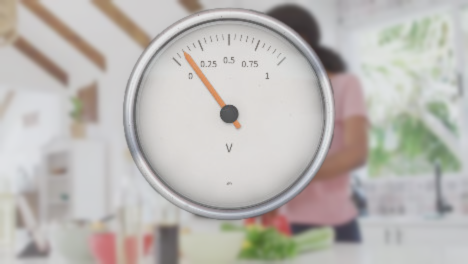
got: 0.1 V
